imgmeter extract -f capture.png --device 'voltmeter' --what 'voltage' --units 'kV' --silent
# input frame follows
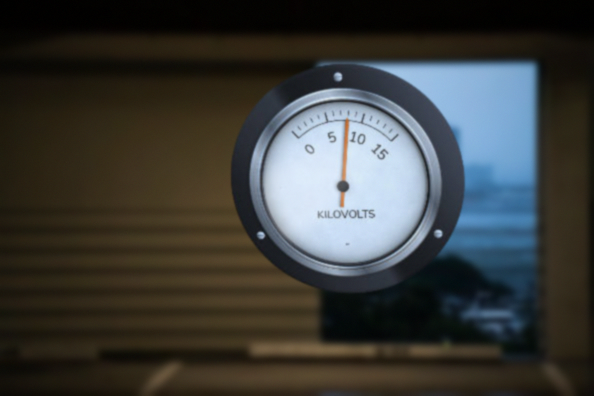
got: 8 kV
